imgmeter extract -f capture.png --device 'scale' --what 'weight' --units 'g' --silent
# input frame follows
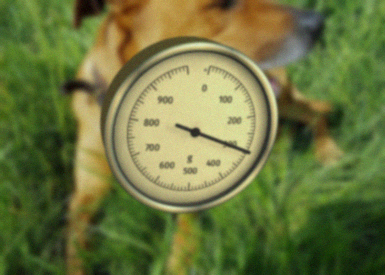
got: 300 g
